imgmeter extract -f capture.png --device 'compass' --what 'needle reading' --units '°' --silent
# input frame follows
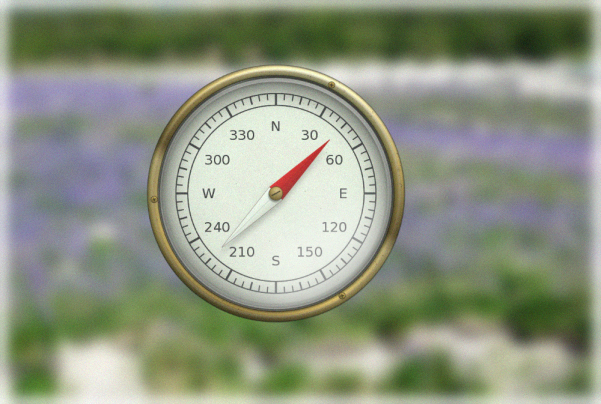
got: 45 °
